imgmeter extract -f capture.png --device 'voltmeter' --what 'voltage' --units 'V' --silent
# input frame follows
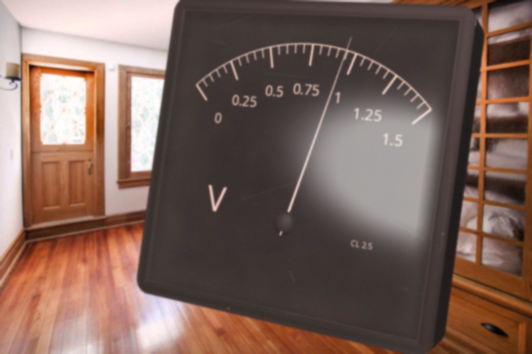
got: 0.95 V
